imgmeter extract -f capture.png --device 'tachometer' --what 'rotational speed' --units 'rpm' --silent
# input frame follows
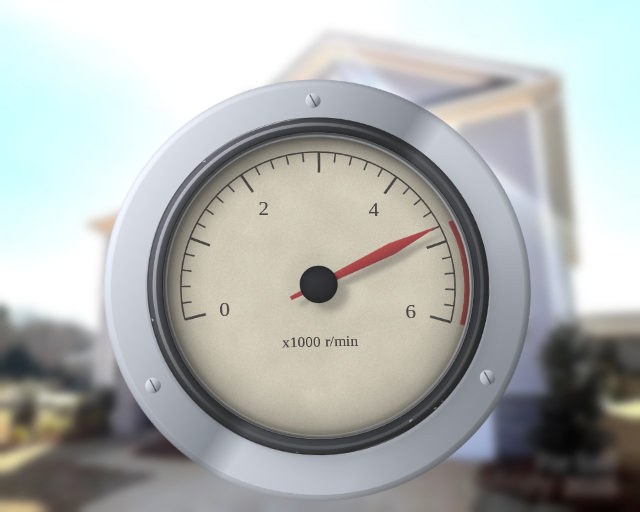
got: 4800 rpm
